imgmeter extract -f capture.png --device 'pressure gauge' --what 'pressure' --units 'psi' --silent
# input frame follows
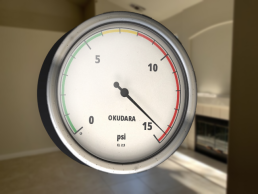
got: 14.5 psi
